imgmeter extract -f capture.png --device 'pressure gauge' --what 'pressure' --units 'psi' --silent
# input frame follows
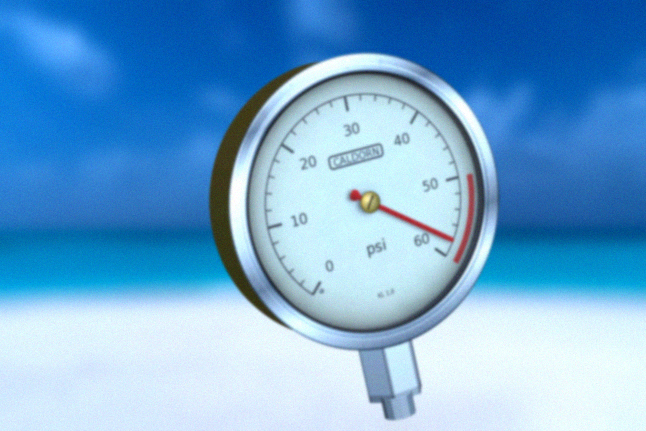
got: 58 psi
